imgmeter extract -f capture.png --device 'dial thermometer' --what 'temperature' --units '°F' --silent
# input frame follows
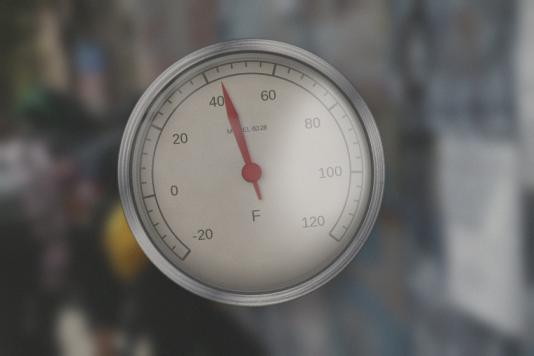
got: 44 °F
